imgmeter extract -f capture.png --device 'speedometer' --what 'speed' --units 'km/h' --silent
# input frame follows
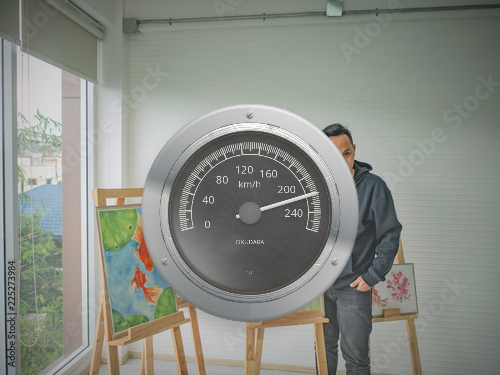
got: 220 km/h
